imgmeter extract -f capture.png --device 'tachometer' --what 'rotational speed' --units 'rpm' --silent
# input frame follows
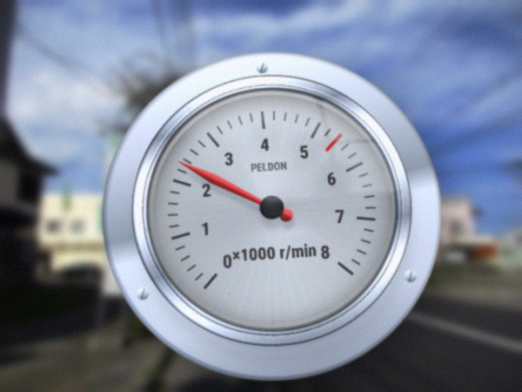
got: 2300 rpm
